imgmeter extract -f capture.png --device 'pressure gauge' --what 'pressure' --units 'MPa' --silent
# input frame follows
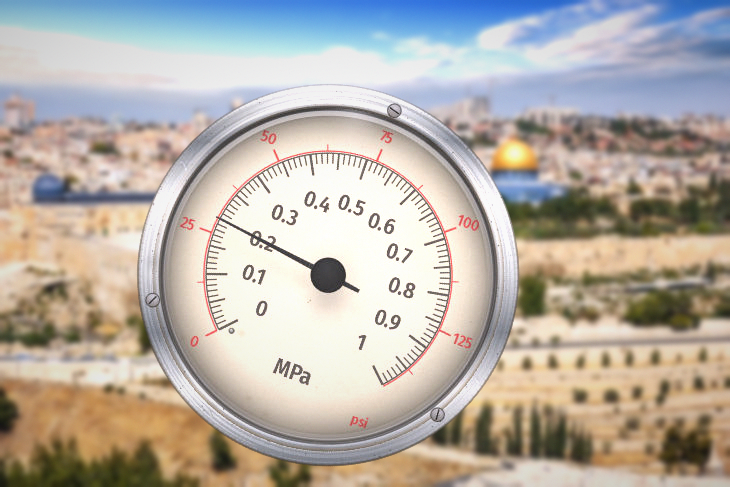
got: 0.2 MPa
